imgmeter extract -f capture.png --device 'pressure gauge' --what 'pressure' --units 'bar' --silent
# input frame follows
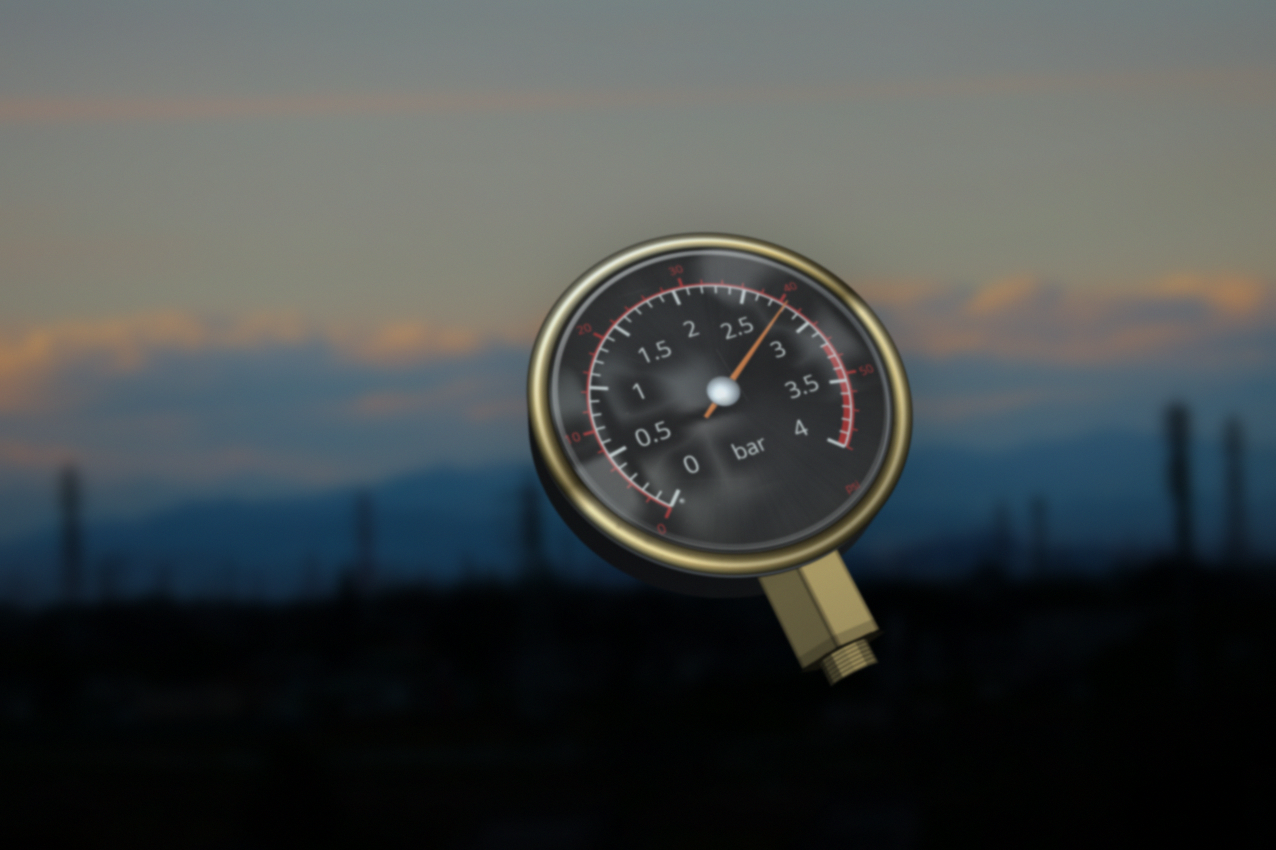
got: 2.8 bar
